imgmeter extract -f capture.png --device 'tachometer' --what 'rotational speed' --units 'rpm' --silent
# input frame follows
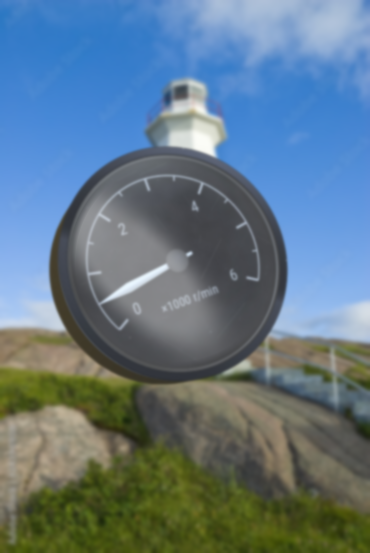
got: 500 rpm
